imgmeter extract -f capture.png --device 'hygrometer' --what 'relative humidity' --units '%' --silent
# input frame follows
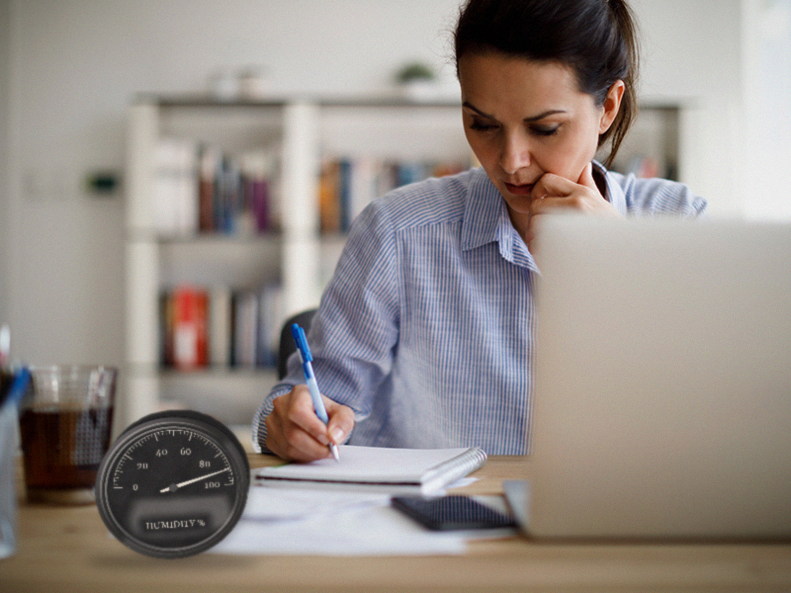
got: 90 %
